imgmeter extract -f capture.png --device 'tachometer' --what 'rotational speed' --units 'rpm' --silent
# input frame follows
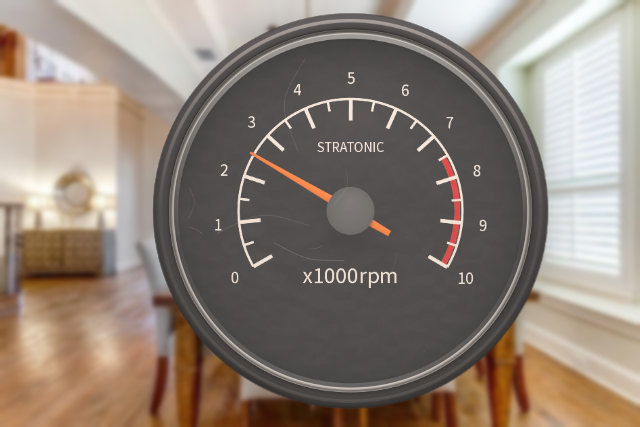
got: 2500 rpm
